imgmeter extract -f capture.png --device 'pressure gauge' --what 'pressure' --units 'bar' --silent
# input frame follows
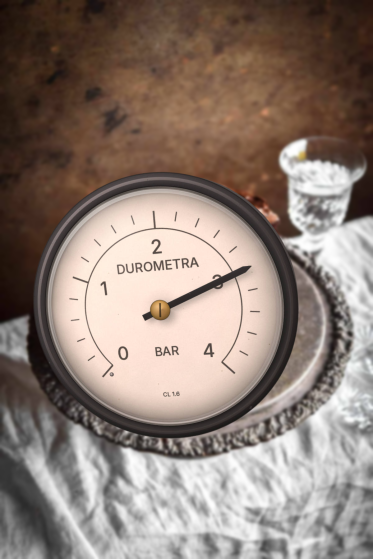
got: 3 bar
